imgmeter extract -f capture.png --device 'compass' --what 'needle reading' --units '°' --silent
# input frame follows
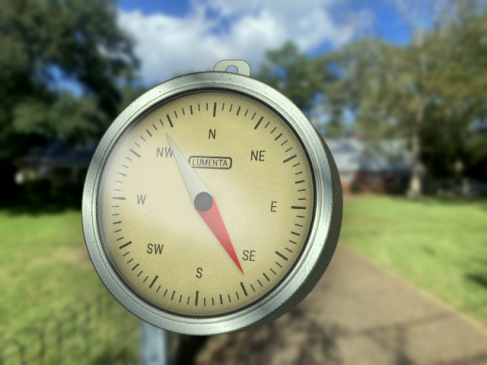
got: 145 °
